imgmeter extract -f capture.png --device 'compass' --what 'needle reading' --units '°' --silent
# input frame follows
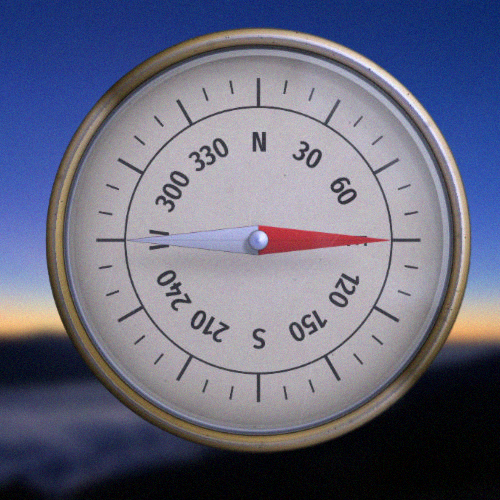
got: 90 °
